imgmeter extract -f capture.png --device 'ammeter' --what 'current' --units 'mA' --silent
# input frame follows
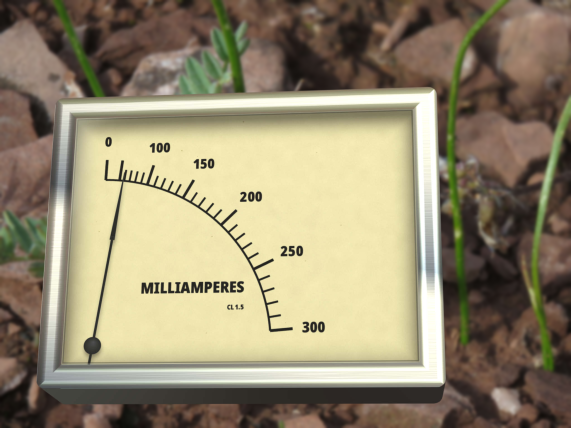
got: 60 mA
